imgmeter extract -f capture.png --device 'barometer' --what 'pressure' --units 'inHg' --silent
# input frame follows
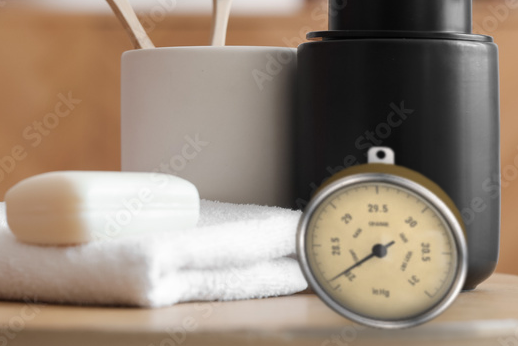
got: 28.1 inHg
